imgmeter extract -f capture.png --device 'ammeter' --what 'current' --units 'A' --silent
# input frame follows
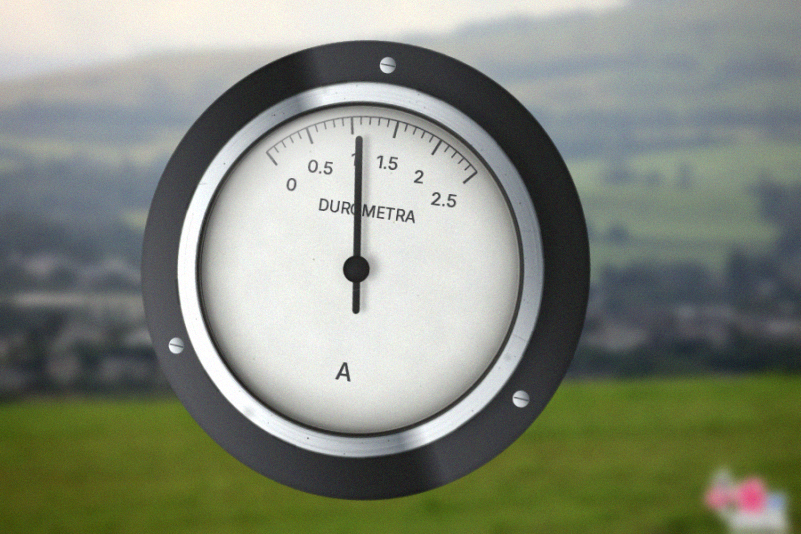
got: 1.1 A
